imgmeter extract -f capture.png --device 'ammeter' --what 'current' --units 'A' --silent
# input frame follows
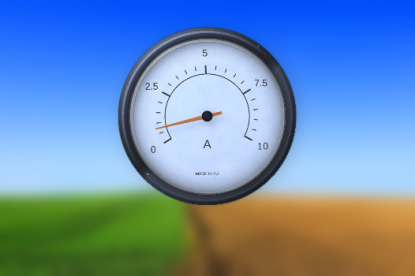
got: 0.75 A
